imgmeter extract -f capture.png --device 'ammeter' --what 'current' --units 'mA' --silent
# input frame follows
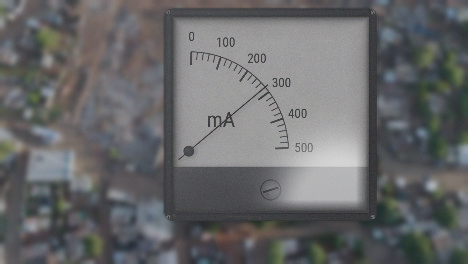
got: 280 mA
